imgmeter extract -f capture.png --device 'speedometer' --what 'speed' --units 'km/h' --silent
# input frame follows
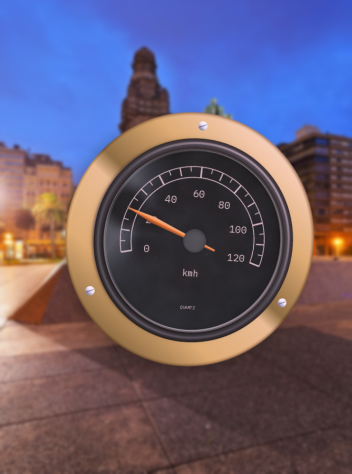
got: 20 km/h
